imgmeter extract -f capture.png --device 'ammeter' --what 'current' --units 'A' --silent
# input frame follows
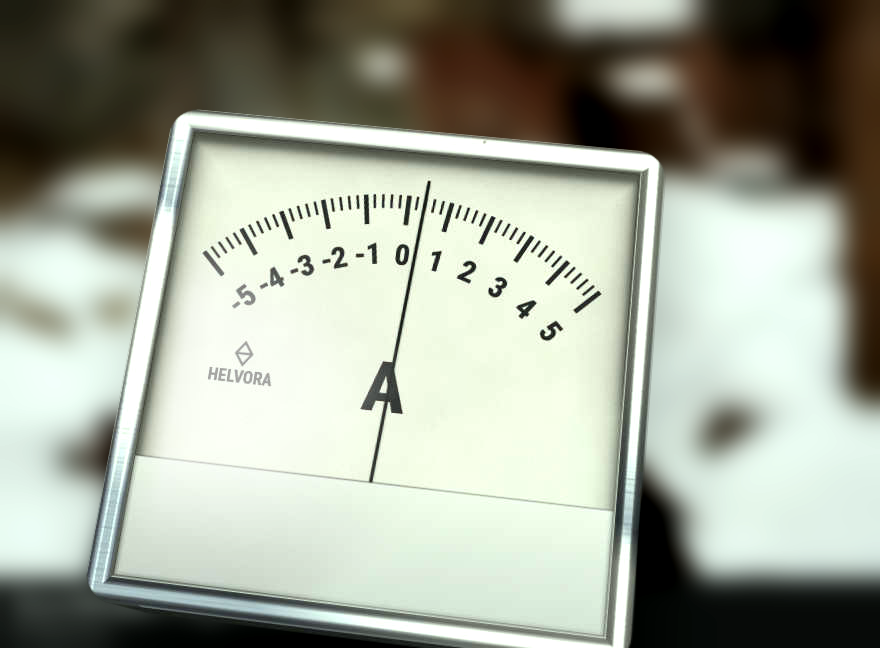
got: 0.4 A
